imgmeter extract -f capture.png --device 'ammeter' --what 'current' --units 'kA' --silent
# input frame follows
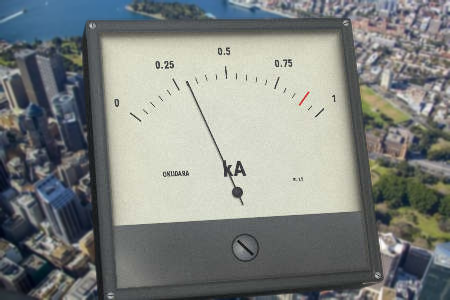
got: 0.3 kA
